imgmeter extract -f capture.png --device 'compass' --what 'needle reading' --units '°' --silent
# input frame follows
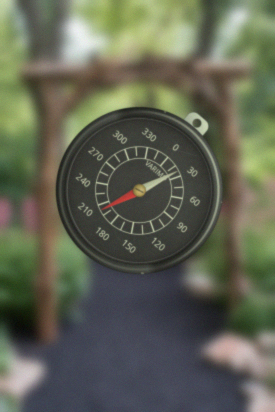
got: 202.5 °
